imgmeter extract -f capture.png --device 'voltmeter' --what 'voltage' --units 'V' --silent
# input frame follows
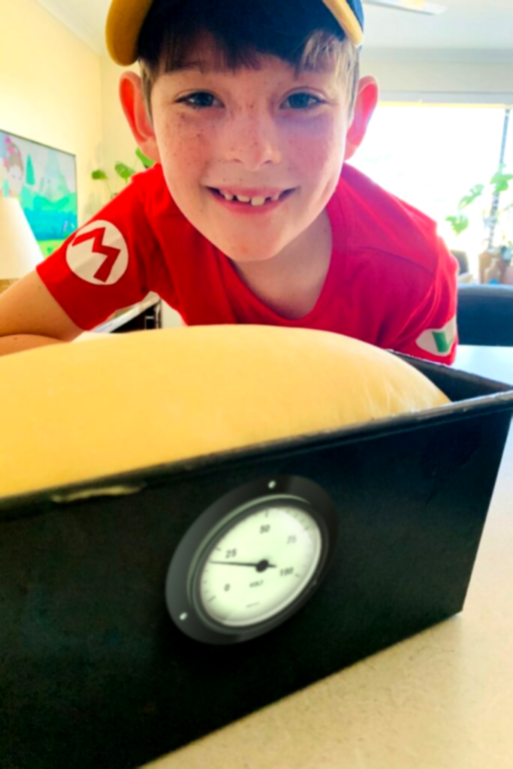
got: 20 V
